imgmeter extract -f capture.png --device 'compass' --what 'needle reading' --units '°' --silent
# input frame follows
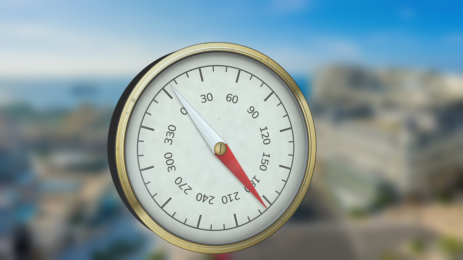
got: 185 °
